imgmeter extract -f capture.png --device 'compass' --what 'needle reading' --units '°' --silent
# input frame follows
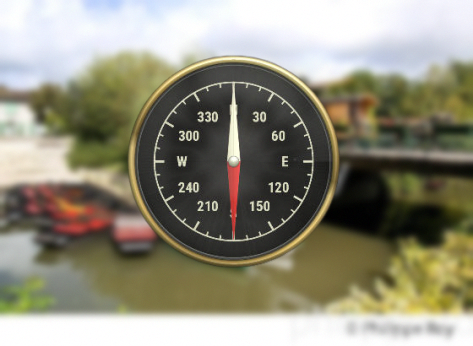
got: 180 °
